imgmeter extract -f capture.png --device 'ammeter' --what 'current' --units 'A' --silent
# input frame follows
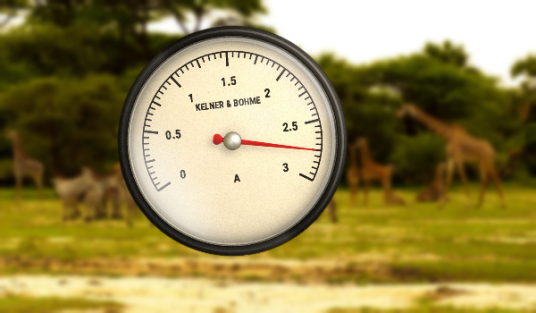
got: 2.75 A
